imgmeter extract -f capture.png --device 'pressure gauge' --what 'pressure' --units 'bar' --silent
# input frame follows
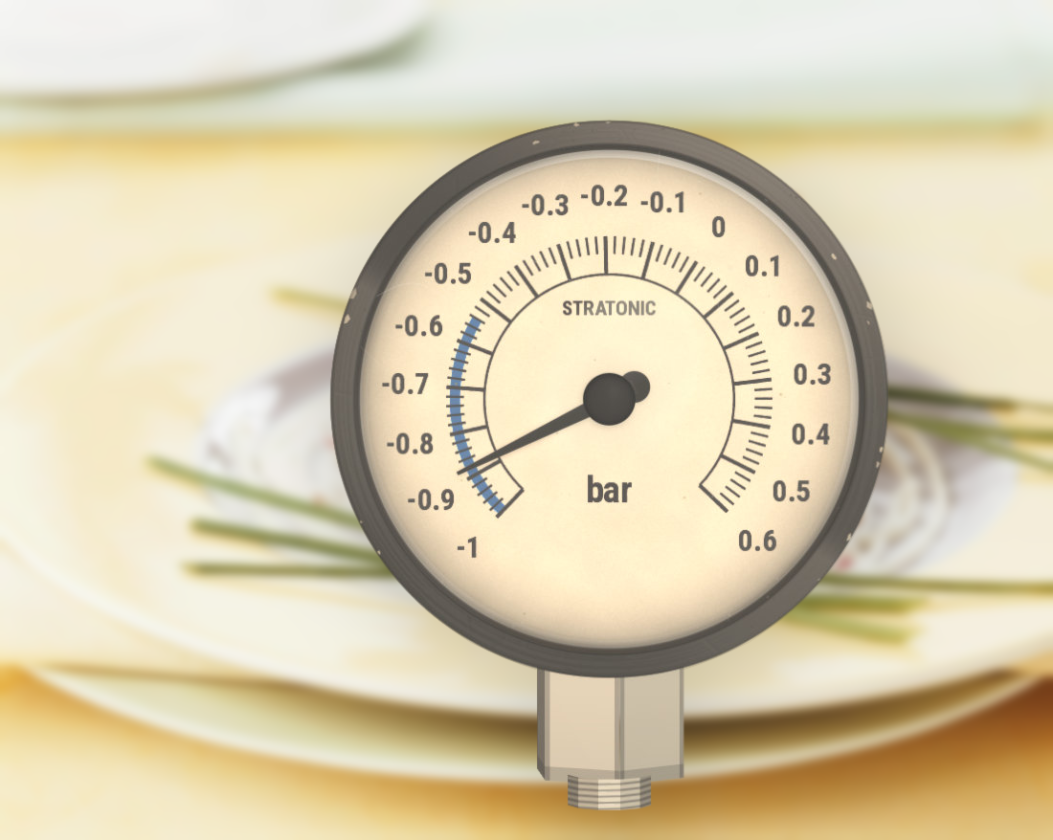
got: -0.88 bar
